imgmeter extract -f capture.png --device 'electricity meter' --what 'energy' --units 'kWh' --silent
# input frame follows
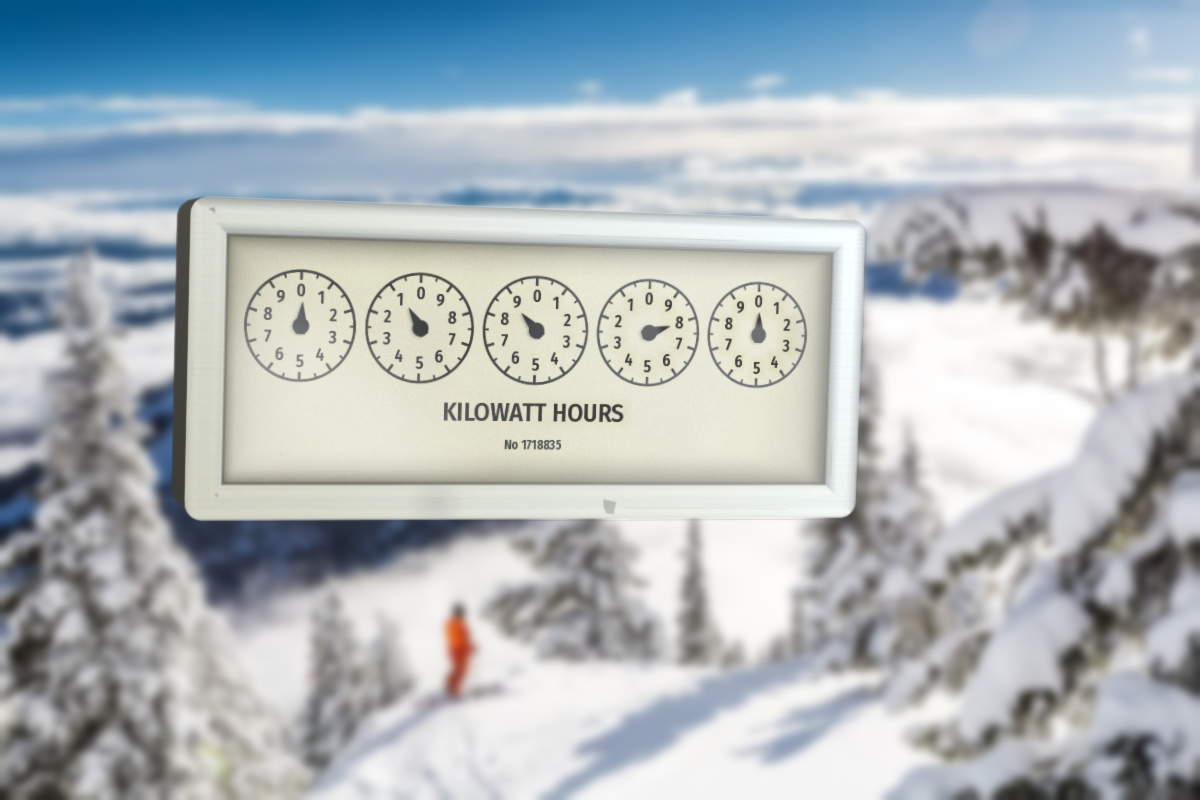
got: 880 kWh
